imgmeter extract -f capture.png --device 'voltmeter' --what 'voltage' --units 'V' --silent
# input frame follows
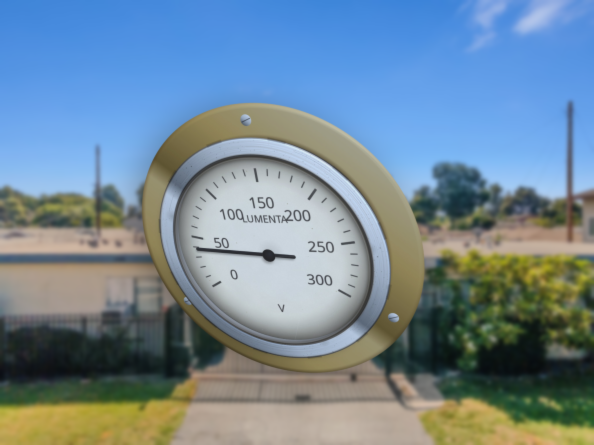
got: 40 V
